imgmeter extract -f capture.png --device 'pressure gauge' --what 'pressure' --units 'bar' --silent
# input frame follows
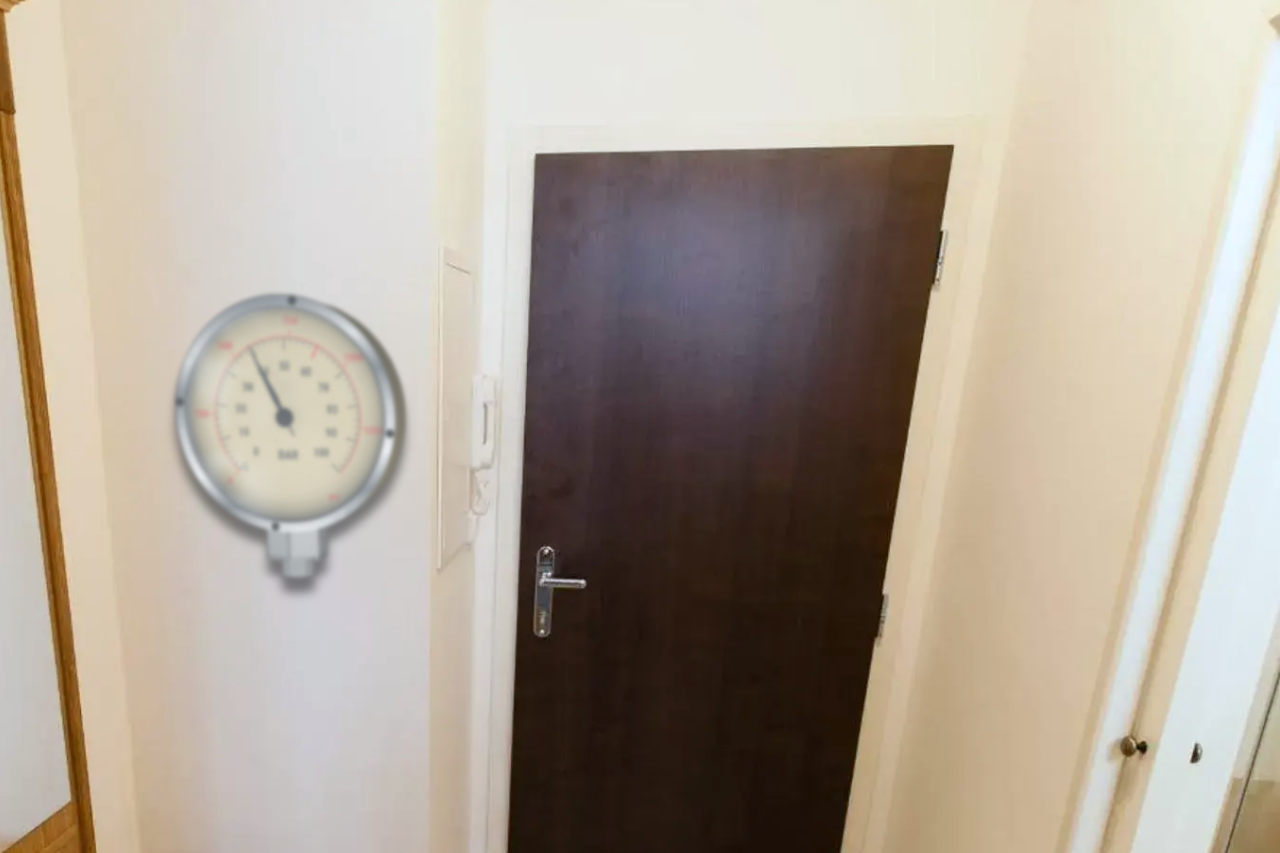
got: 40 bar
